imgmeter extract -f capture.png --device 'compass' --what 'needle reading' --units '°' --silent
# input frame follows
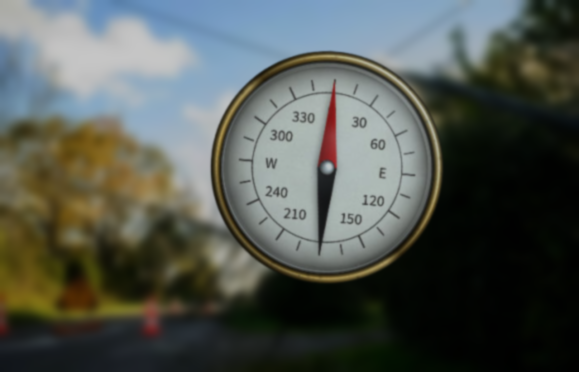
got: 0 °
